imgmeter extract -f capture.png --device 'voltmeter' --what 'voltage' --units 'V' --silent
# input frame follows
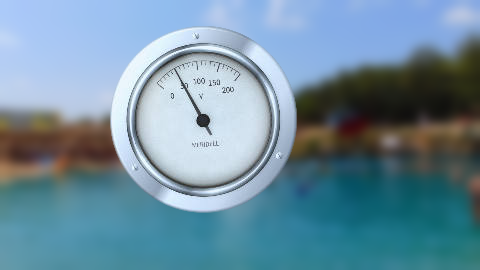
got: 50 V
